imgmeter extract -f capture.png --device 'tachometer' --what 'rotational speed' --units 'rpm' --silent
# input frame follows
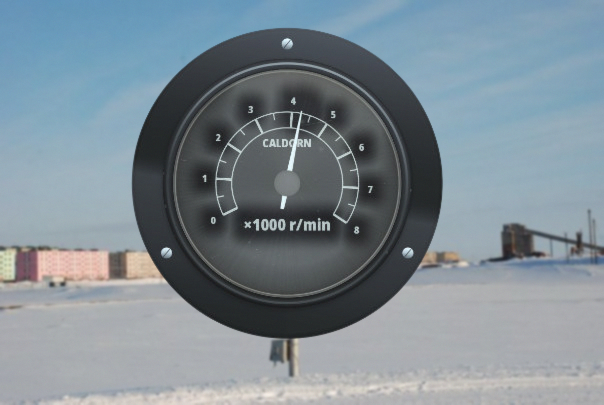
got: 4250 rpm
